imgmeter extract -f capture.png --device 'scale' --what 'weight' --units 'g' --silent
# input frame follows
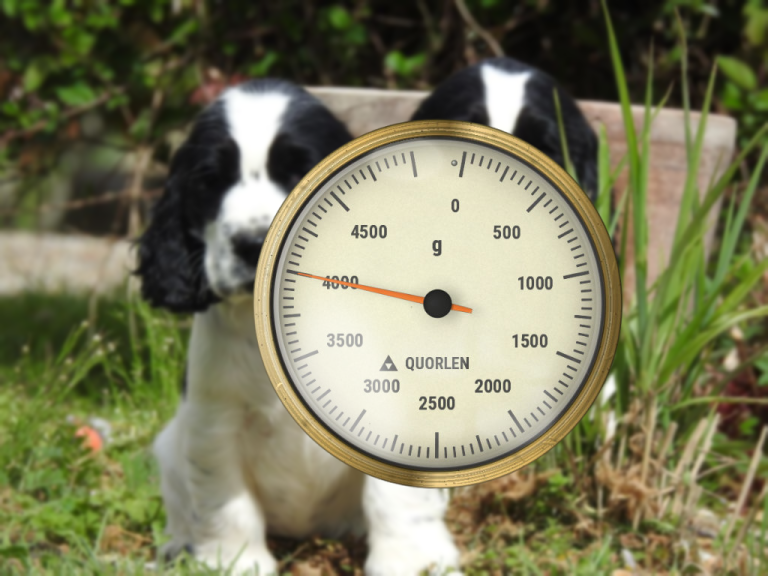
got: 4000 g
